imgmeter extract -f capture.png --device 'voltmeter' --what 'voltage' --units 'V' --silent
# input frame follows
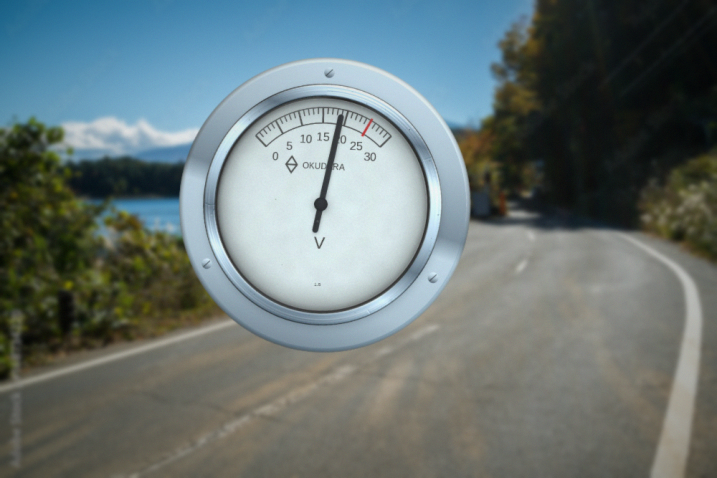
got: 19 V
